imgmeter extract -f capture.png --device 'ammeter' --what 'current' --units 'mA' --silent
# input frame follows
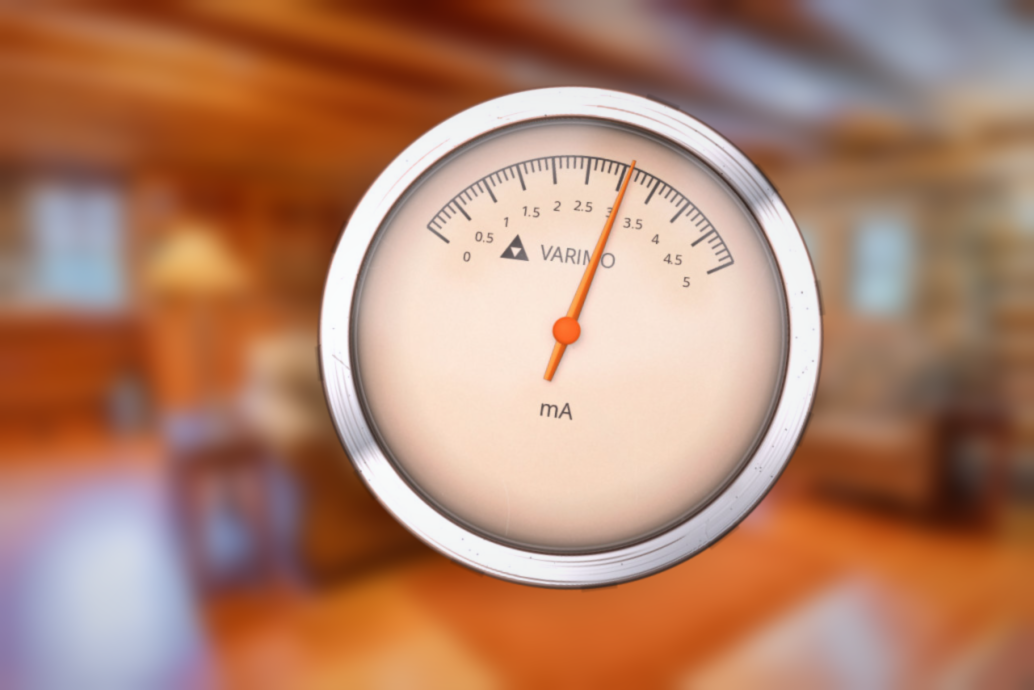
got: 3.1 mA
